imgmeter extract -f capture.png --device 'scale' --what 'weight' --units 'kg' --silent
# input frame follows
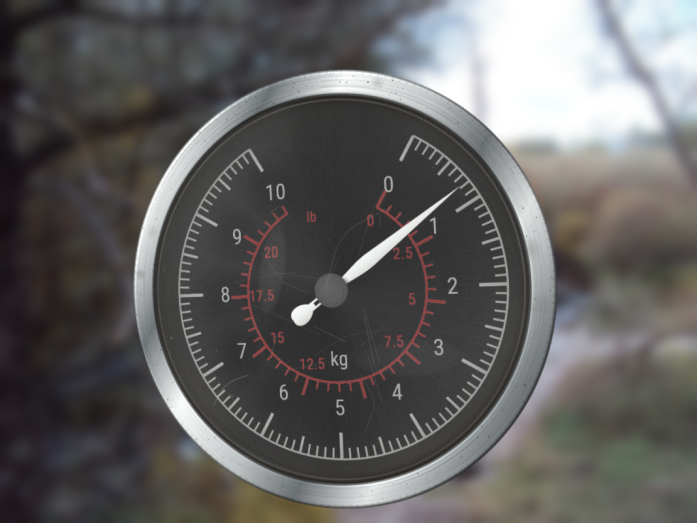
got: 0.8 kg
